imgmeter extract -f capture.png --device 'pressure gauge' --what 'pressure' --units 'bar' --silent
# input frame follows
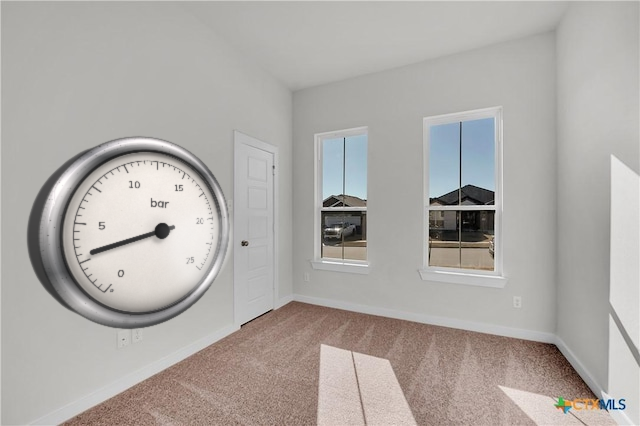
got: 3 bar
